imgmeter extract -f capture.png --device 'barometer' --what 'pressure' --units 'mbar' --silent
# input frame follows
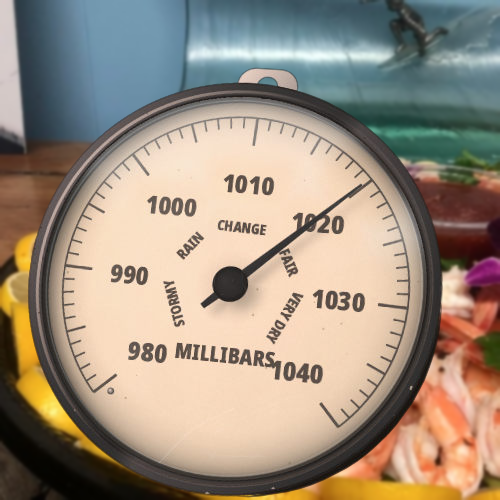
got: 1020 mbar
